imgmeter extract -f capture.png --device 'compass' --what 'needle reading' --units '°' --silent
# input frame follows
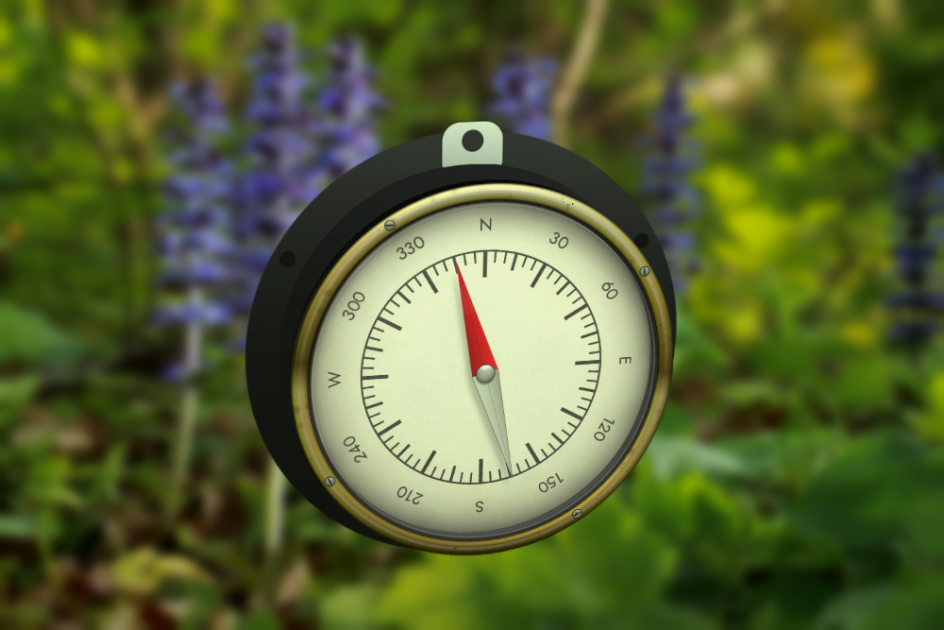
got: 345 °
